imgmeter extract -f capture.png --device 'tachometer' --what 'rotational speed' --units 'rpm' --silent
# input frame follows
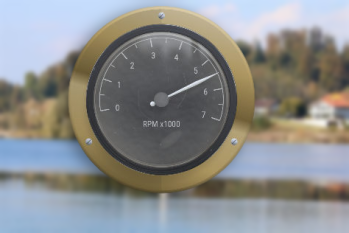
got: 5500 rpm
